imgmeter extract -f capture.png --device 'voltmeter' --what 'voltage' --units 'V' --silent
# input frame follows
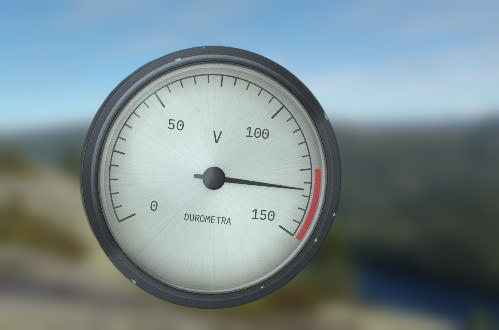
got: 132.5 V
